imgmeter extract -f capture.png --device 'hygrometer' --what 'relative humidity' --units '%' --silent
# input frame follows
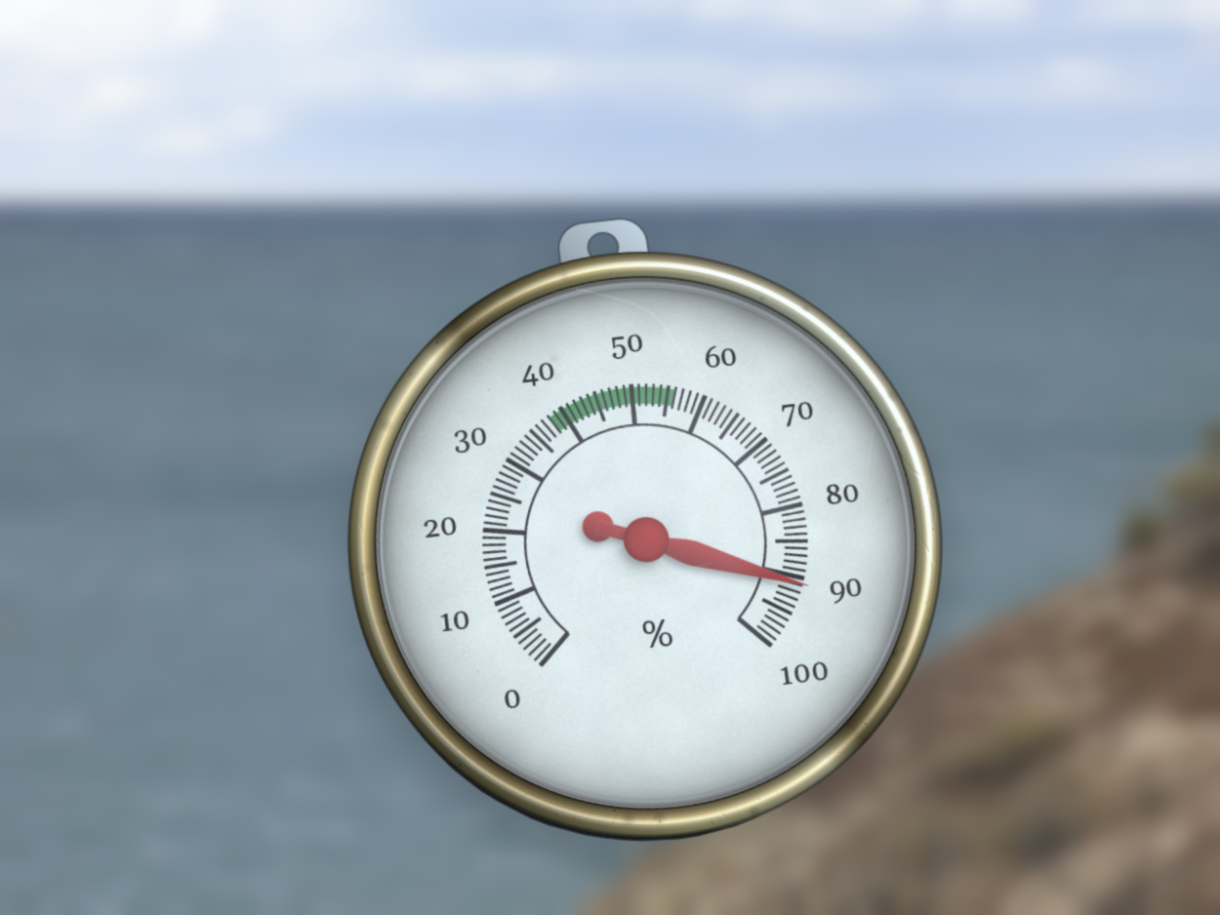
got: 91 %
